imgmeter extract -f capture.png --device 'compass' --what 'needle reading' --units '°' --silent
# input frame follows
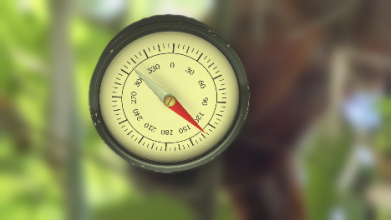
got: 130 °
